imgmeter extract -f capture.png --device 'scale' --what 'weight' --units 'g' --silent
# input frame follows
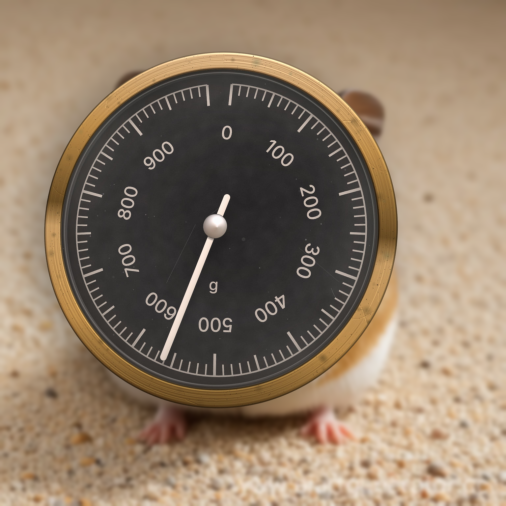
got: 560 g
